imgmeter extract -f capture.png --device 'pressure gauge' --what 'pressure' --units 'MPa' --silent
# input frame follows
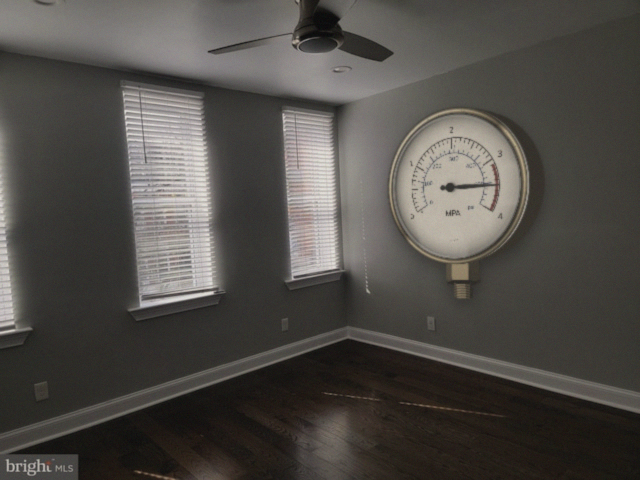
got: 3.5 MPa
